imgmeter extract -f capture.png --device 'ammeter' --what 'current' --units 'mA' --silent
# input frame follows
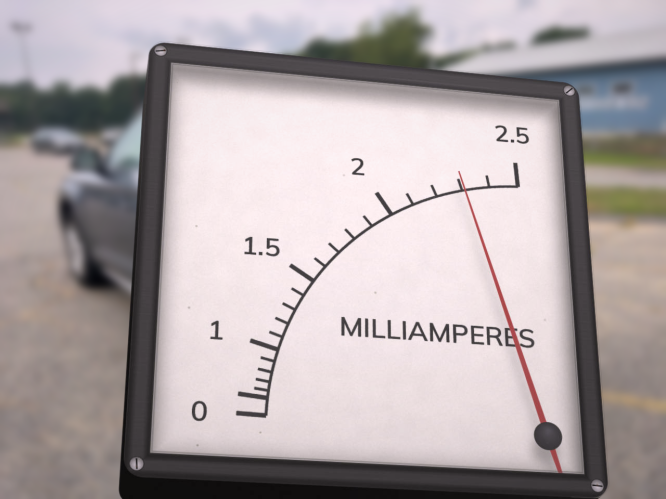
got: 2.3 mA
